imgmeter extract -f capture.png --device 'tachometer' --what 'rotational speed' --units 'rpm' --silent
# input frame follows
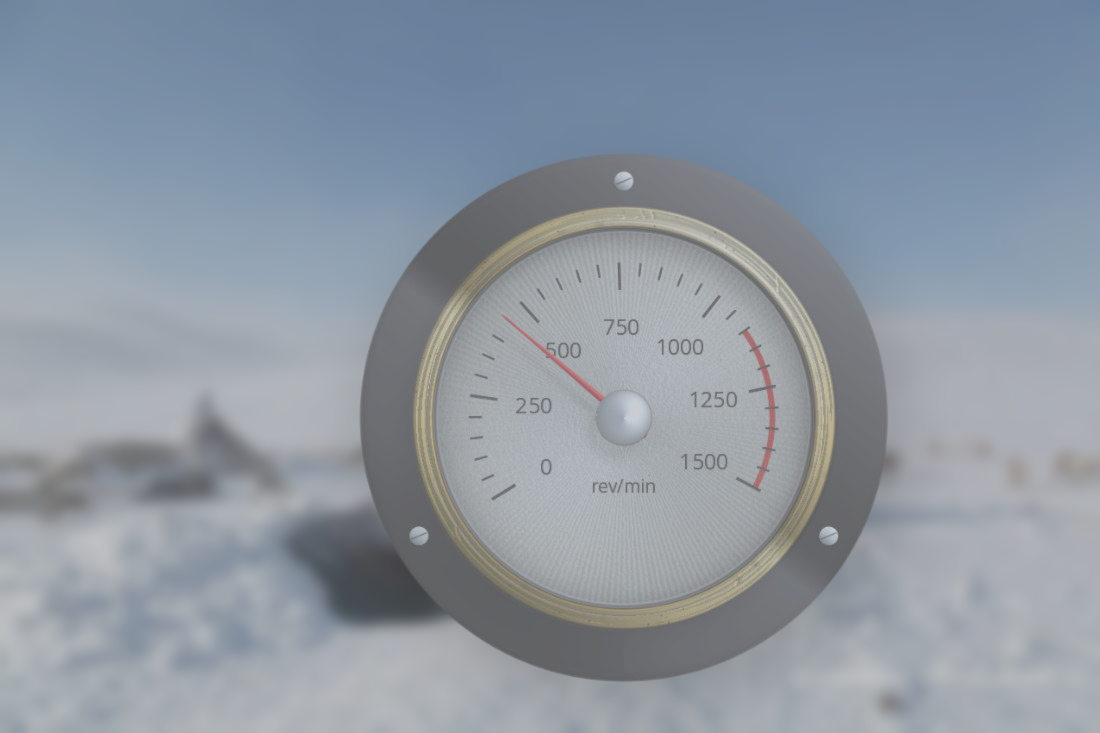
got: 450 rpm
